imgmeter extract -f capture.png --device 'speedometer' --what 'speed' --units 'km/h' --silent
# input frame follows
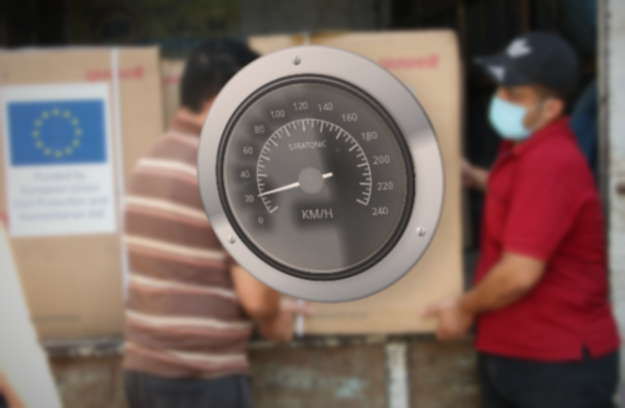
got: 20 km/h
